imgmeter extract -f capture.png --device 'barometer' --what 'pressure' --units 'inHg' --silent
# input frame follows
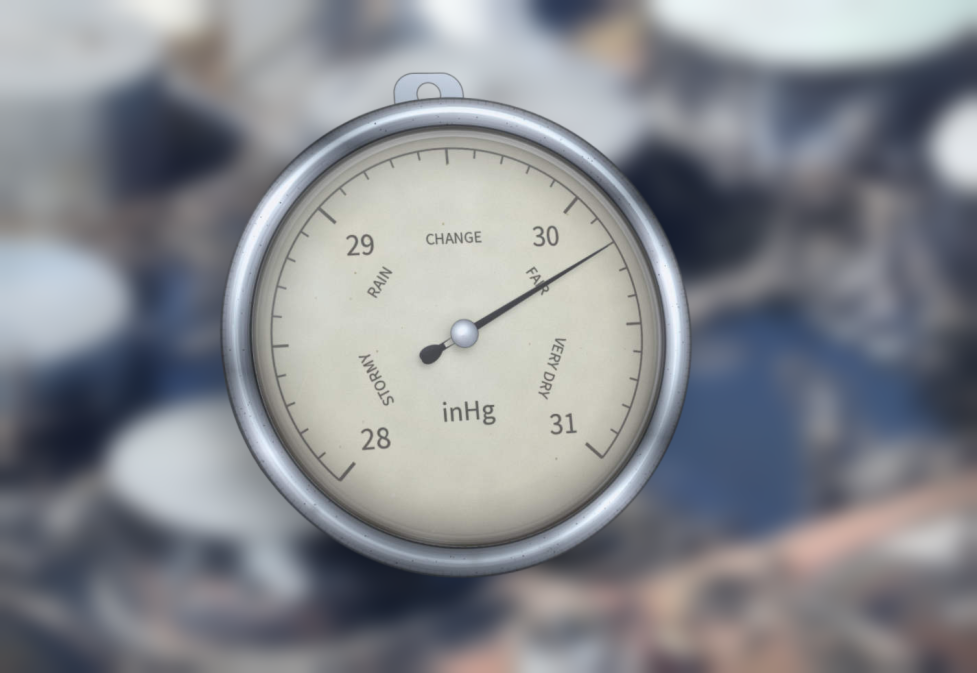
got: 30.2 inHg
